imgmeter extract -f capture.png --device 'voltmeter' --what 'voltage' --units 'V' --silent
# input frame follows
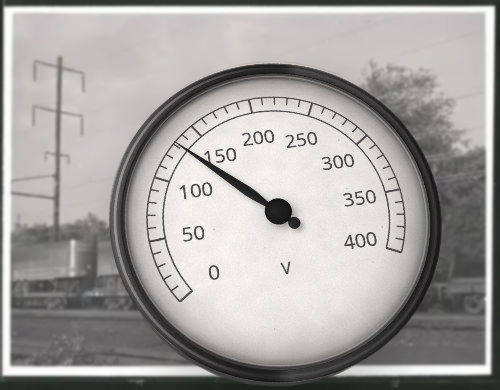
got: 130 V
